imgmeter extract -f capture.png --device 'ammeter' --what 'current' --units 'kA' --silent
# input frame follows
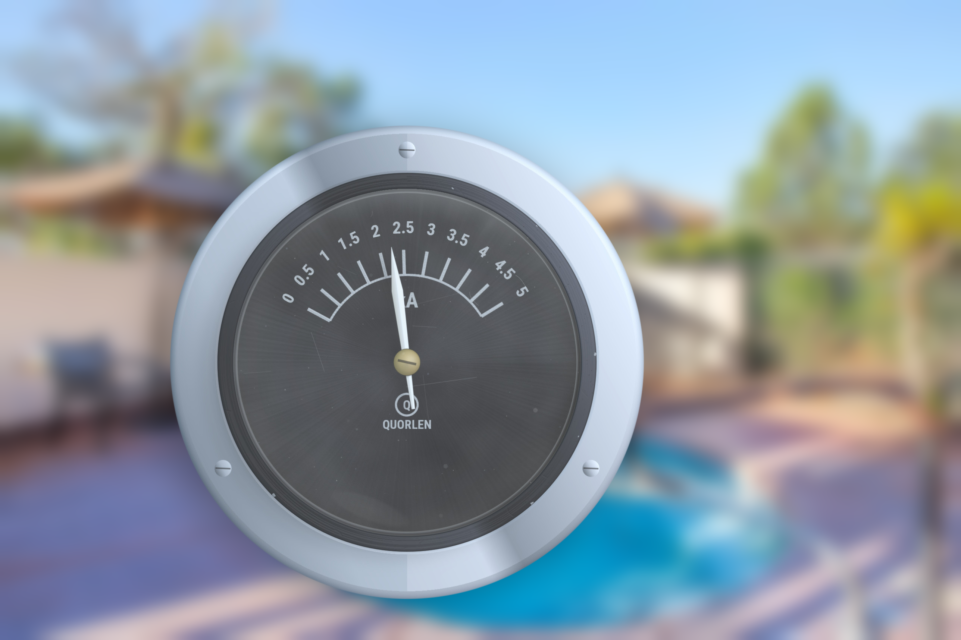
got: 2.25 kA
